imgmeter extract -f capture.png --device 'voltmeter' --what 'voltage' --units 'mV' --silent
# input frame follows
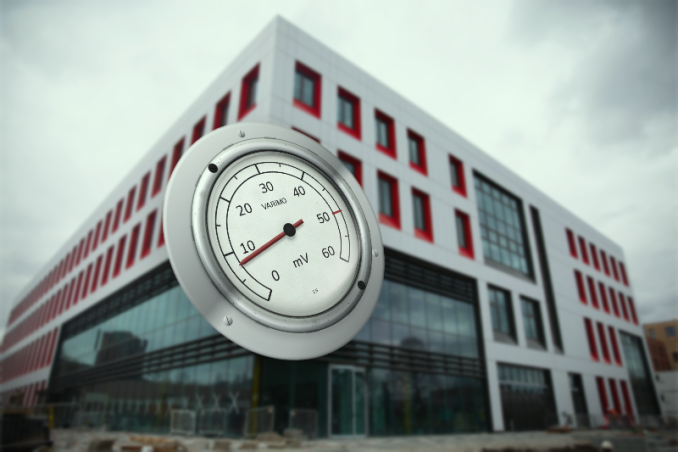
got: 7.5 mV
